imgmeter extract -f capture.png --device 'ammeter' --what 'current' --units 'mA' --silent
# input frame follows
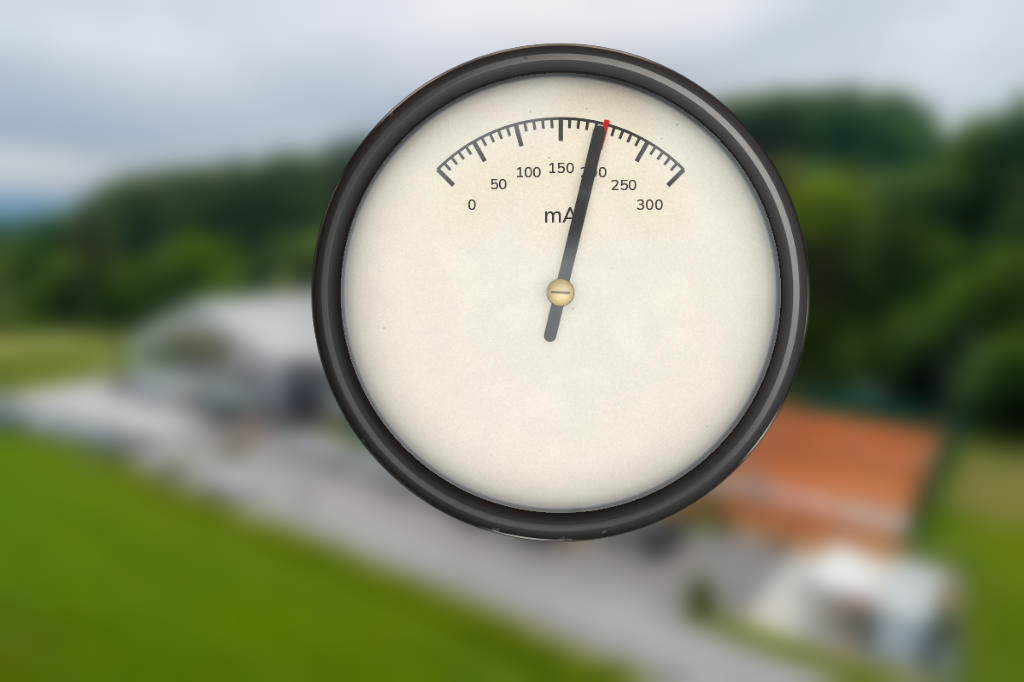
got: 195 mA
